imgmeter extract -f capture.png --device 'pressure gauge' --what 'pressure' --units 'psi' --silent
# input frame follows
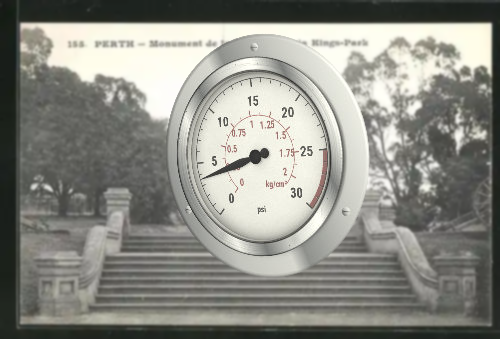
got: 3.5 psi
